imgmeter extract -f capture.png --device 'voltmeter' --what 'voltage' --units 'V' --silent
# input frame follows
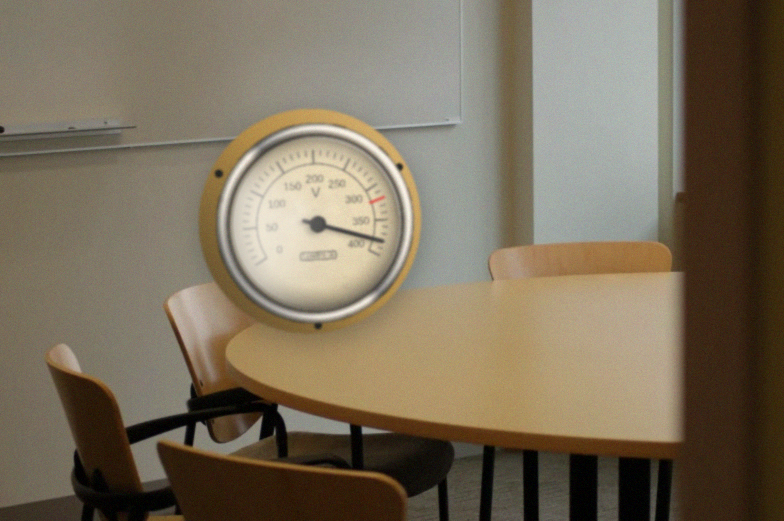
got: 380 V
